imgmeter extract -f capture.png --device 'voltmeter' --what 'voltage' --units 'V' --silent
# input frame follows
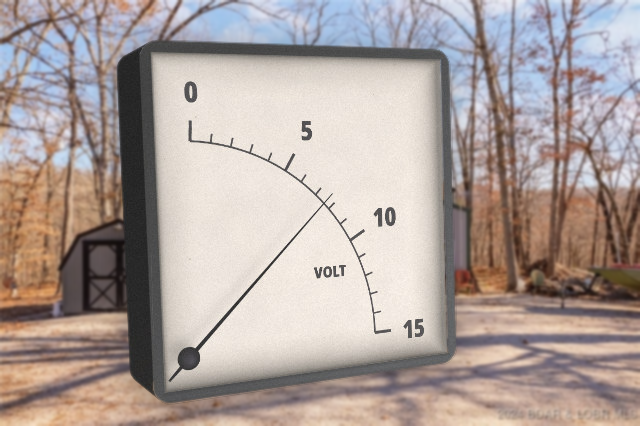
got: 7.5 V
